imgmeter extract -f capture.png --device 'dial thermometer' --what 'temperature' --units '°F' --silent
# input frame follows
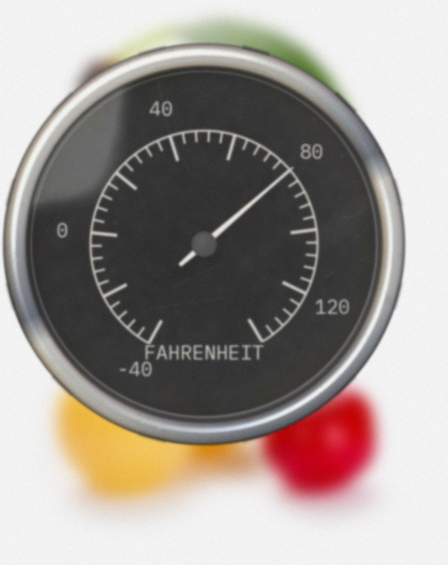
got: 80 °F
